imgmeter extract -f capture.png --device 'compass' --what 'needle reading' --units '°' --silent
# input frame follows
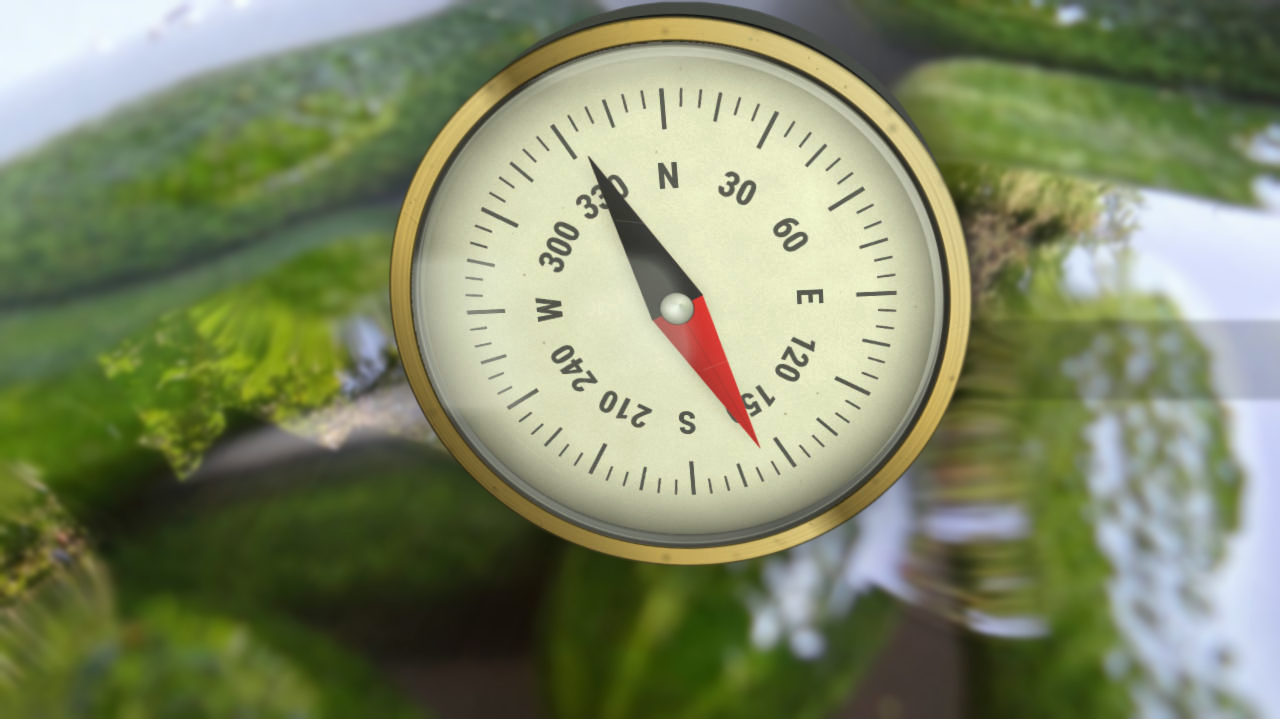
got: 155 °
